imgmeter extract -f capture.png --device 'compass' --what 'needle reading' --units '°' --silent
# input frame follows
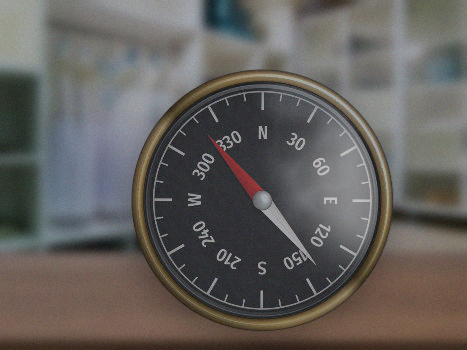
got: 320 °
